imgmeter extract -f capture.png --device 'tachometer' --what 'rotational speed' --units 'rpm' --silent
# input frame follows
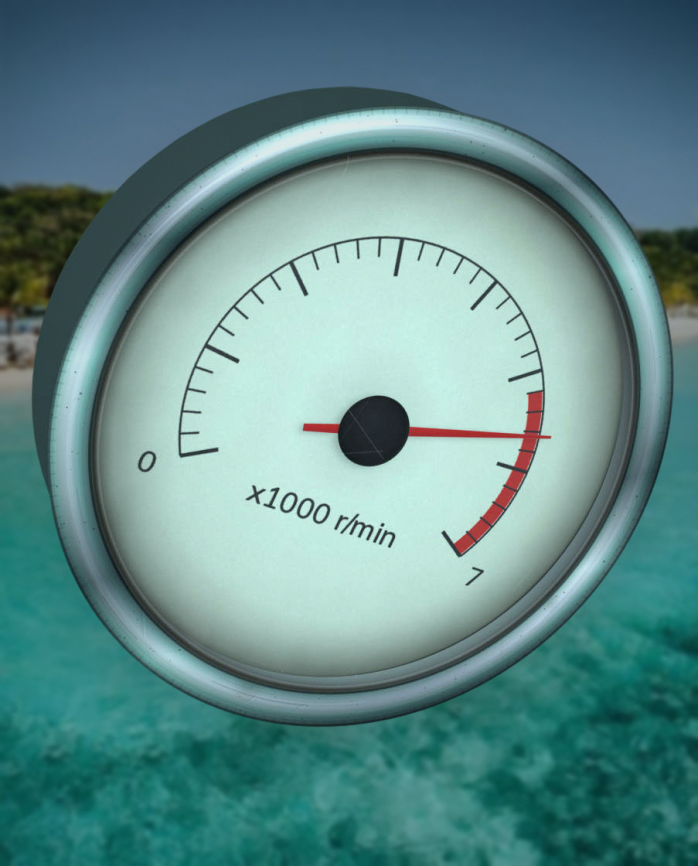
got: 5600 rpm
